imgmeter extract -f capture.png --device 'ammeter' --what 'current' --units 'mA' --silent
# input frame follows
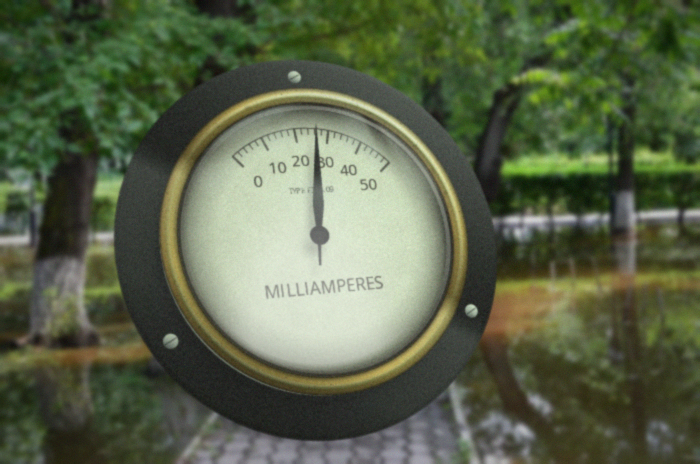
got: 26 mA
